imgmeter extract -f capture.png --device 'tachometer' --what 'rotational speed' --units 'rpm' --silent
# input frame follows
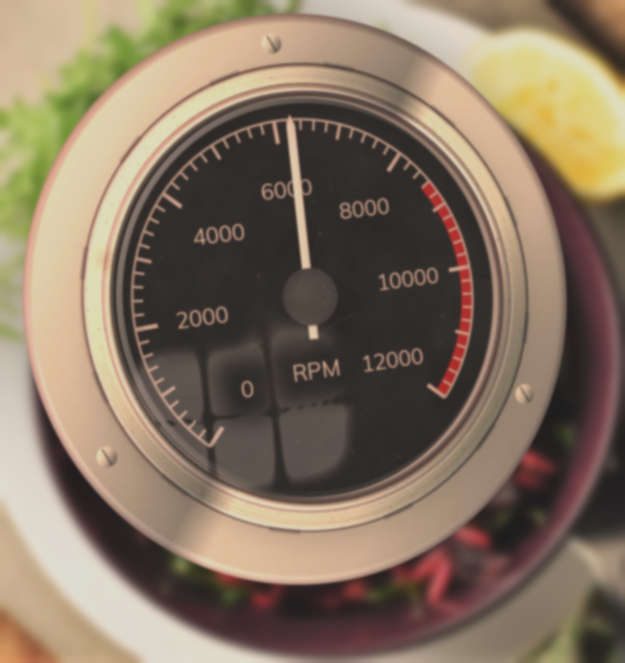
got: 6200 rpm
